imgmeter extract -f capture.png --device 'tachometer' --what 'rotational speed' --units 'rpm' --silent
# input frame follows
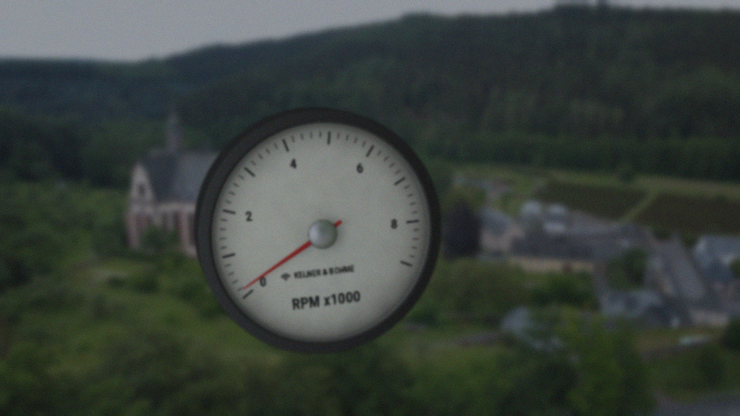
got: 200 rpm
